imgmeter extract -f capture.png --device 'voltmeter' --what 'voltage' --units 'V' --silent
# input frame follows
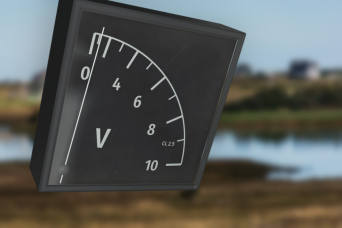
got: 1 V
